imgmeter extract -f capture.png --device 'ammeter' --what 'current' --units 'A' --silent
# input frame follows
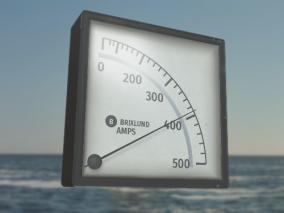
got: 390 A
